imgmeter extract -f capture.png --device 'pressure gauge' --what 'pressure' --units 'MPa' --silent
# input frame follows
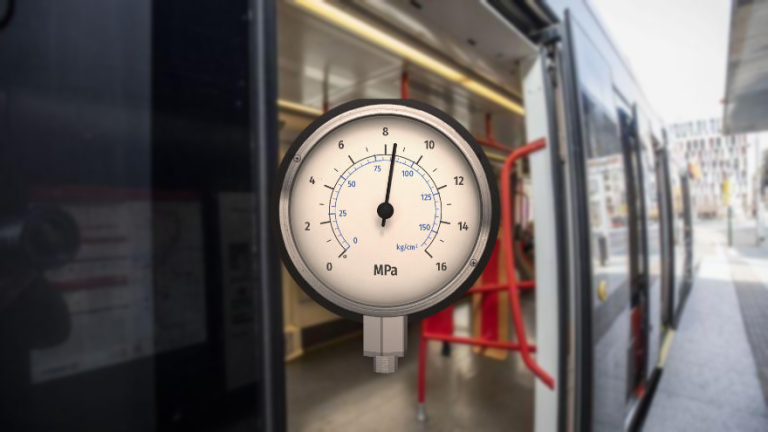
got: 8.5 MPa
